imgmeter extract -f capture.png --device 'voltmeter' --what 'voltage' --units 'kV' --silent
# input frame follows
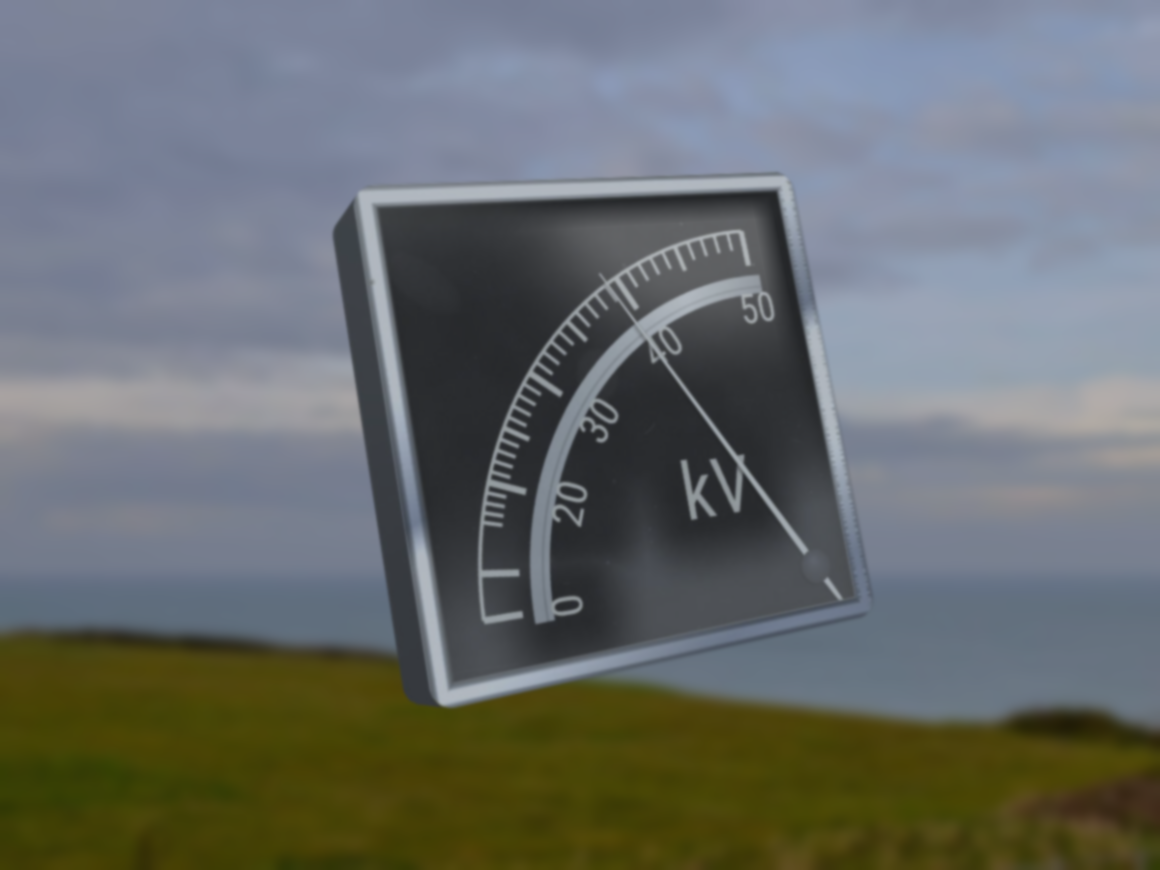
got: 39 kV
